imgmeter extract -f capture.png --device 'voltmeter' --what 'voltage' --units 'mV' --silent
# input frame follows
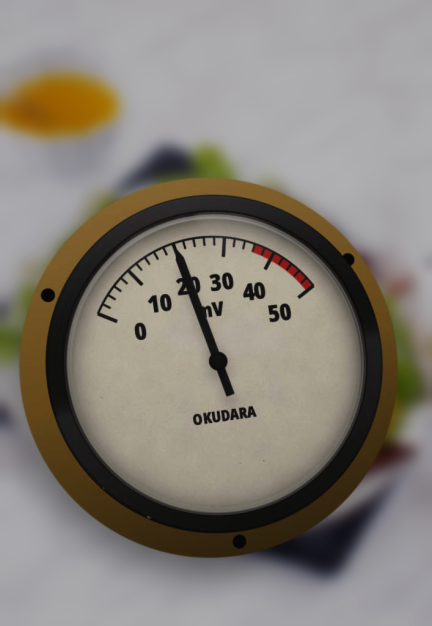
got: 20 mV
